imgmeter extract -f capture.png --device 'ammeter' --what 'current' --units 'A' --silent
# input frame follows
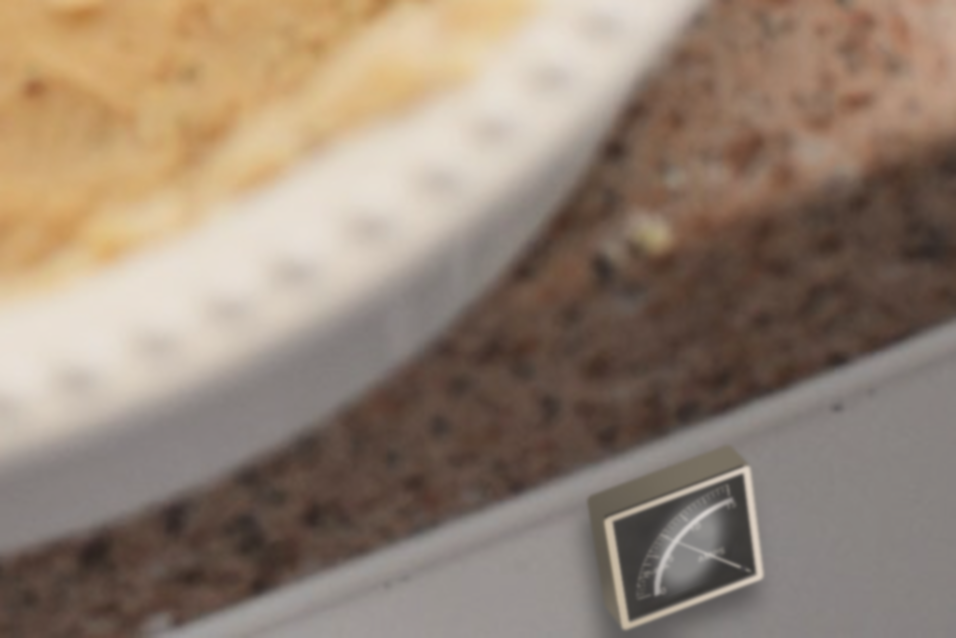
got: 7.5 A
